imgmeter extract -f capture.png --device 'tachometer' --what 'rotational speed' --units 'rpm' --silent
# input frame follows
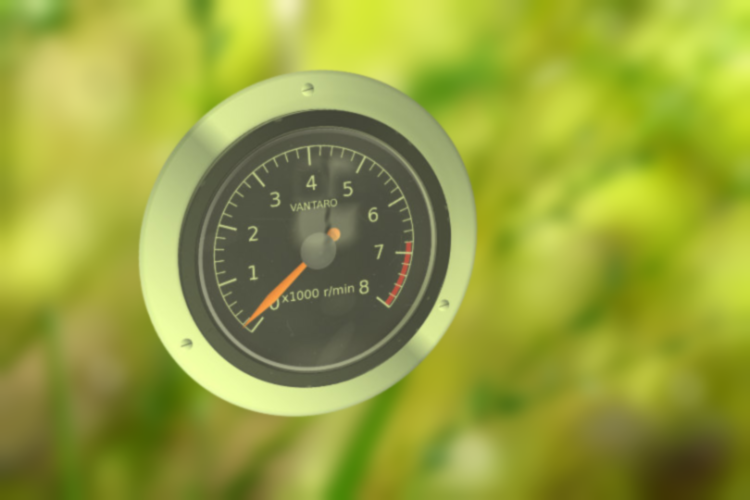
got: 200 rpm
